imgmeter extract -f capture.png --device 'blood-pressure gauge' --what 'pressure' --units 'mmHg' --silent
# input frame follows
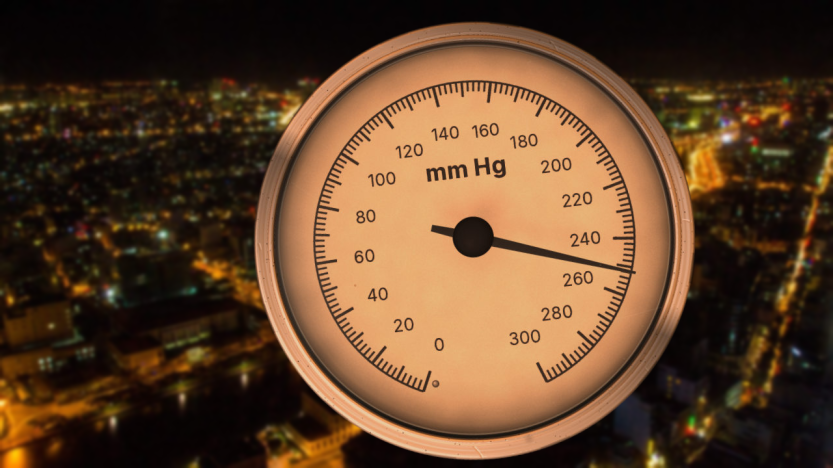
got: 252 mmHg
